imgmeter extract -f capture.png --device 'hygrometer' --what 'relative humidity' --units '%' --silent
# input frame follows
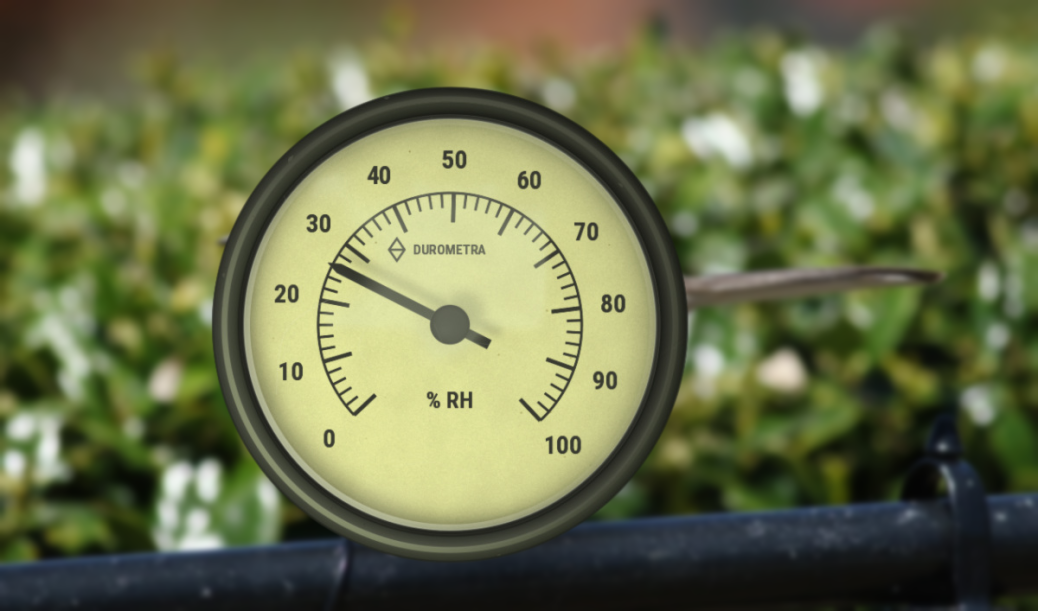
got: 26 %
